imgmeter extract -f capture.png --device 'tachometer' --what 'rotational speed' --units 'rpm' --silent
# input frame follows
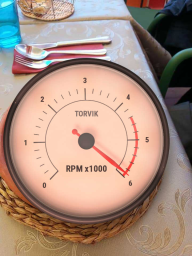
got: 5900 rpm
